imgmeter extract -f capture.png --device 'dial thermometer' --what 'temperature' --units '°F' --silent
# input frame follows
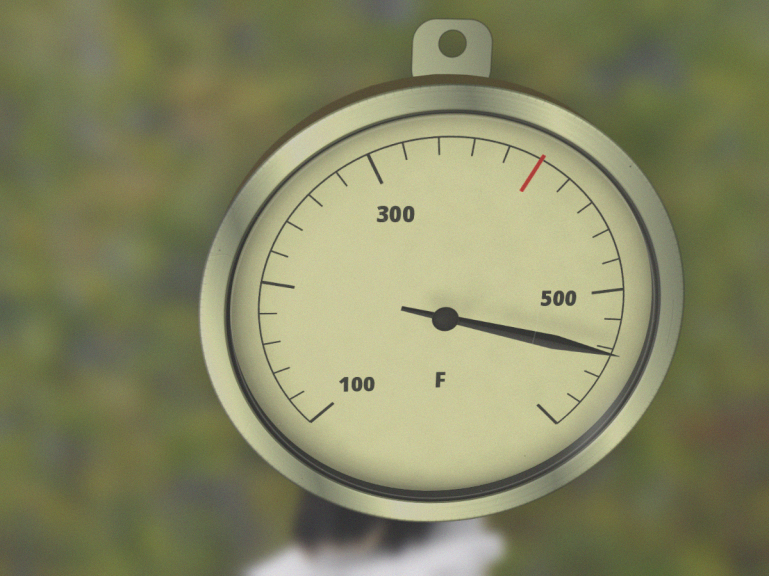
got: 540 °F
